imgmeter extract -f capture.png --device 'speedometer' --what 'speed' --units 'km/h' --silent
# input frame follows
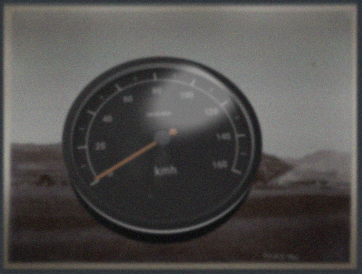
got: 0 km/h
